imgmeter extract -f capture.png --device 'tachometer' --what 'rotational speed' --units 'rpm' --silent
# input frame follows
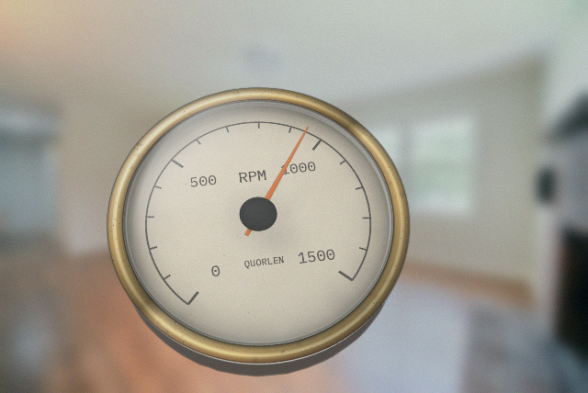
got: 950 rpm
